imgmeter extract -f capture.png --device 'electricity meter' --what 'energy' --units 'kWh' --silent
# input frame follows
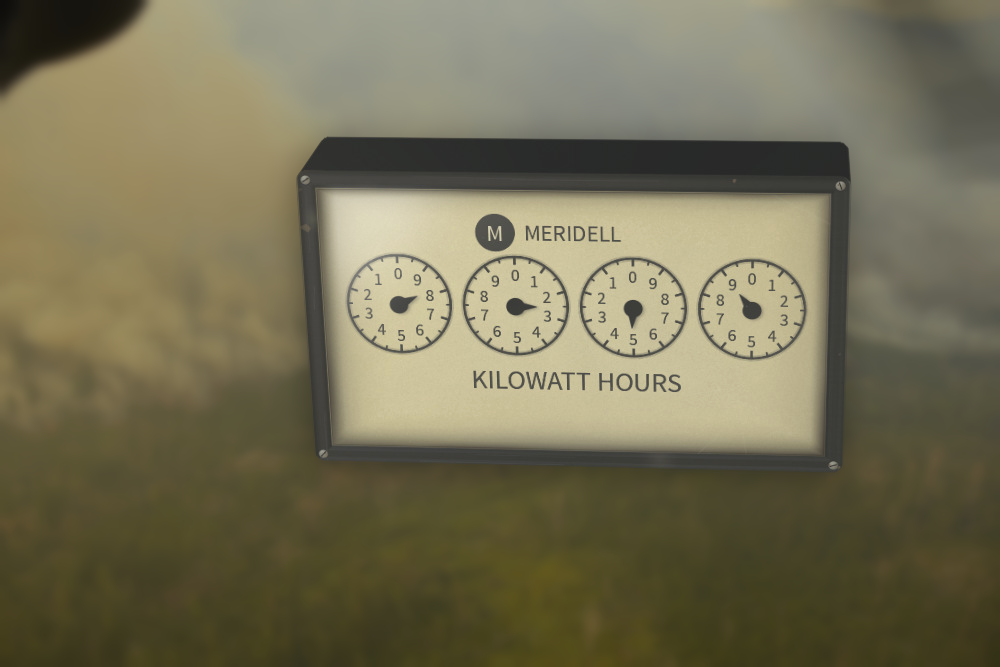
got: 8249 kWh
